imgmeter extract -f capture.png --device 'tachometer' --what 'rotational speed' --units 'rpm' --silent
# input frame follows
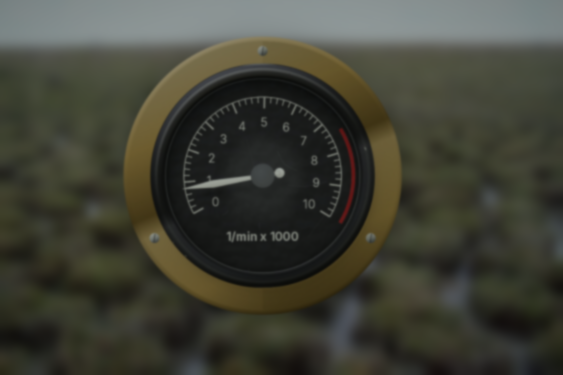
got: 800 rpm
